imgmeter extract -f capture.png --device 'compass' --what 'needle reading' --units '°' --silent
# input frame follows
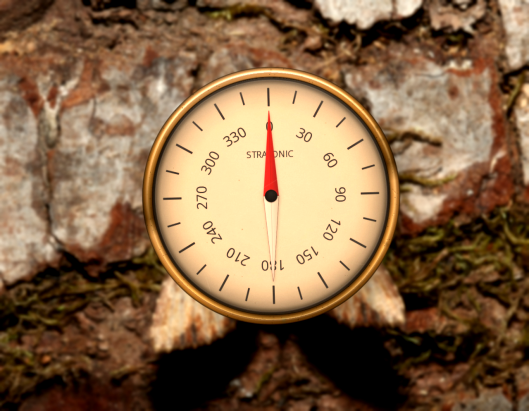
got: 0 °
